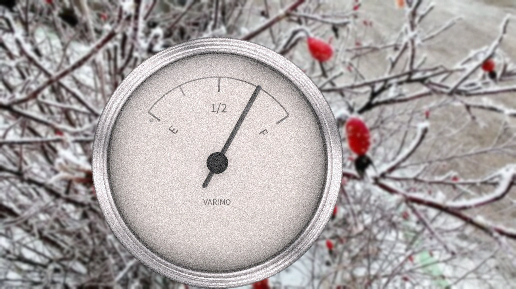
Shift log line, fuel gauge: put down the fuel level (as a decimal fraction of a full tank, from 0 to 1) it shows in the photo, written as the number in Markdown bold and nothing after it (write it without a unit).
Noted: **0.75**
